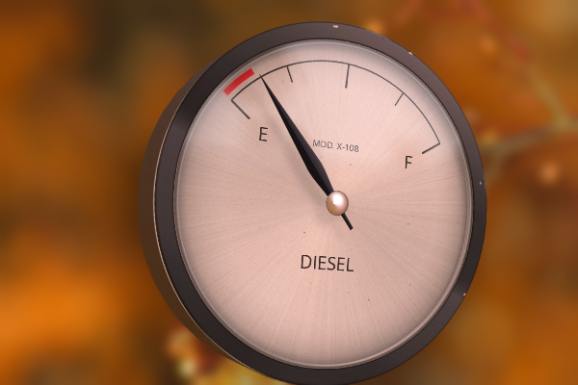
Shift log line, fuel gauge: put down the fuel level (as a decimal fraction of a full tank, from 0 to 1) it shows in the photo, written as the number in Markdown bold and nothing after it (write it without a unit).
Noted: **0.125**
